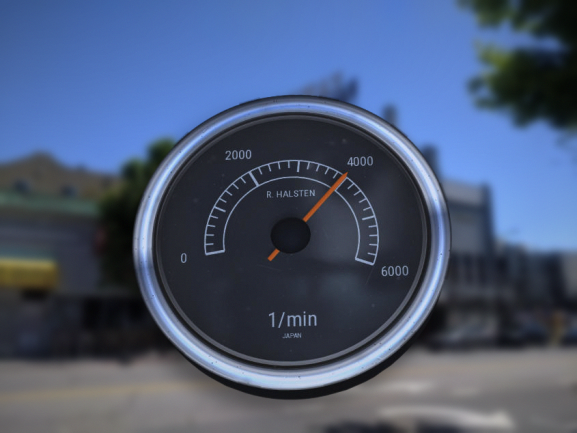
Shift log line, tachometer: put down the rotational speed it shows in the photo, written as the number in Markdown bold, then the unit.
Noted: **4000** rpm
